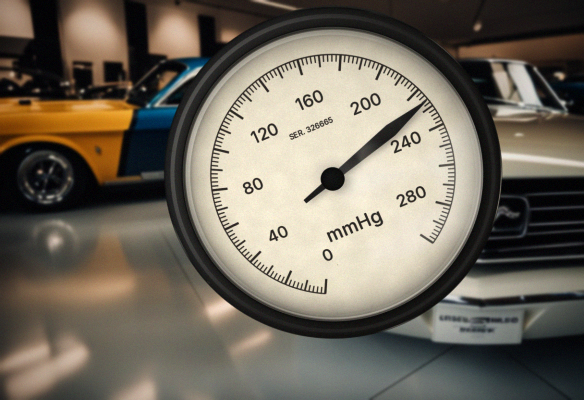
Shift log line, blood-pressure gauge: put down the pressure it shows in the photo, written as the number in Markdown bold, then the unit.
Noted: **226** mmHg
